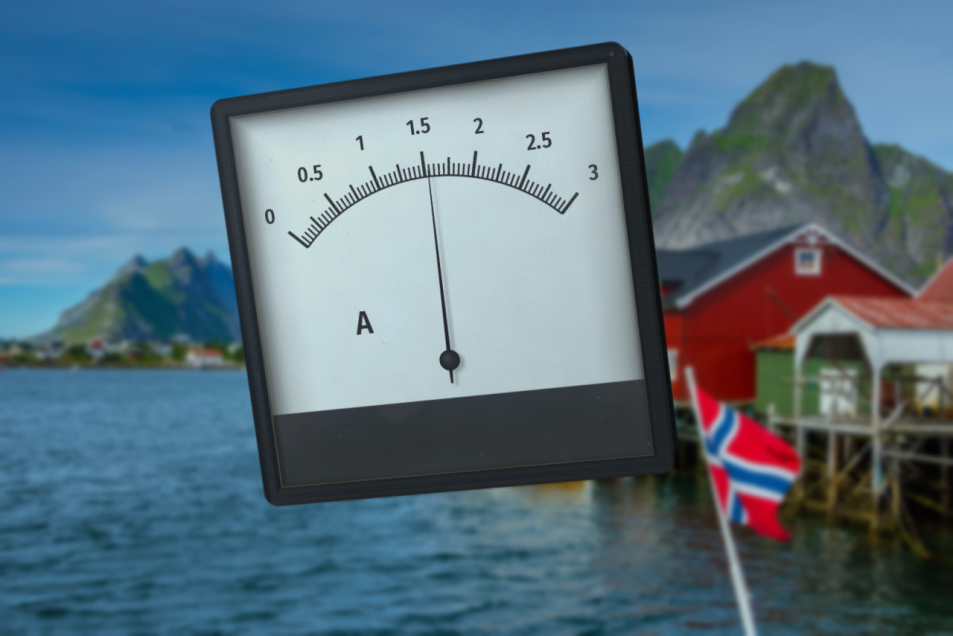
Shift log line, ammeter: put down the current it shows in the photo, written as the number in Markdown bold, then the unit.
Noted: **1.55** A
